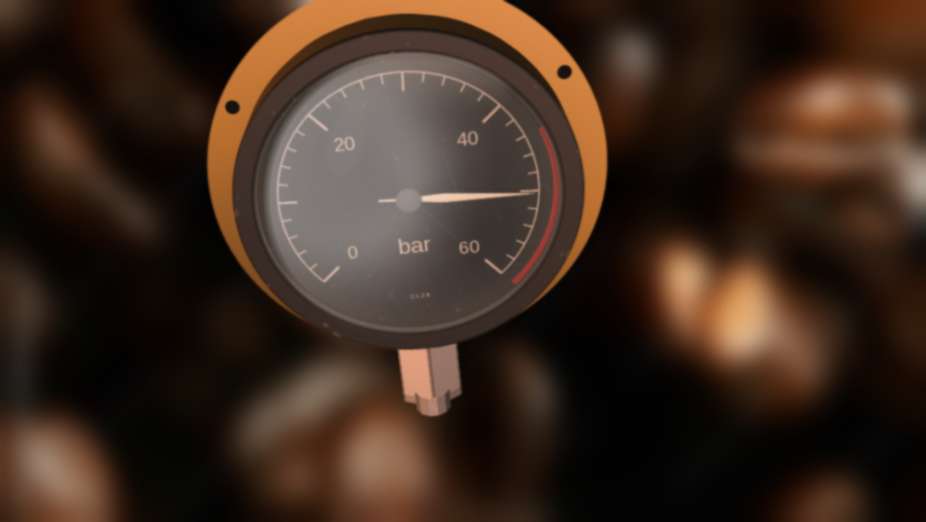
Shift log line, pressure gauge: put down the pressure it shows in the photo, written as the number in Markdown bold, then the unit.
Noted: **50** bar
